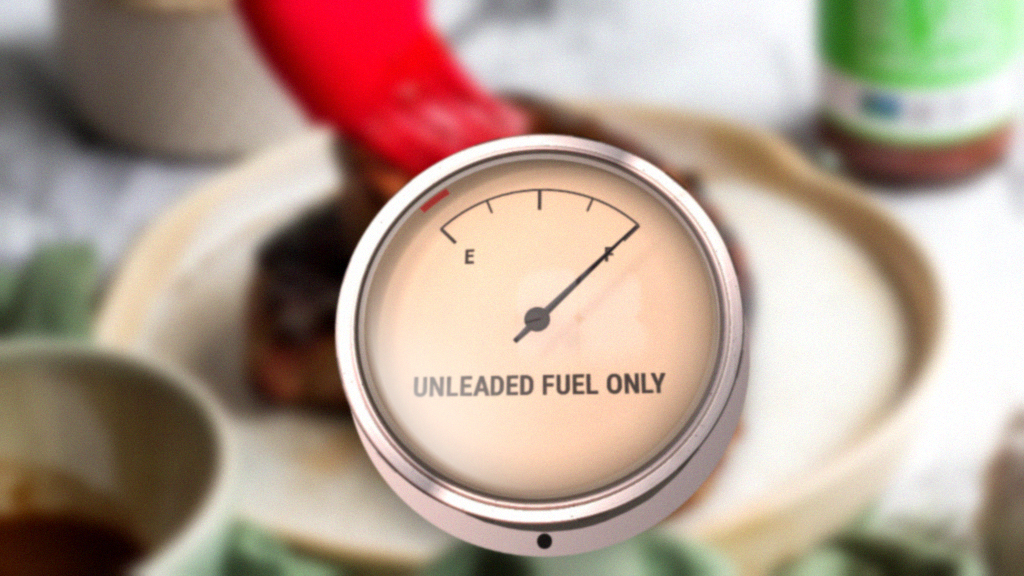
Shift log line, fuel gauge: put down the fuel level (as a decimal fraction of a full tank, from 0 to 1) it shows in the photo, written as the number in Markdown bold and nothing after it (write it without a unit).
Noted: **1**
